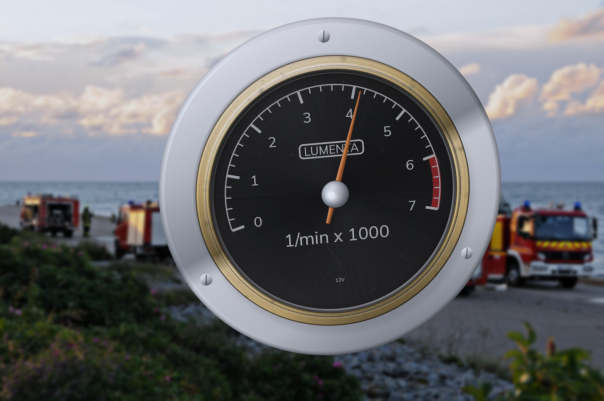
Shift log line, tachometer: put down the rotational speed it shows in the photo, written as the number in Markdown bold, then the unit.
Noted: **4100** rpm
